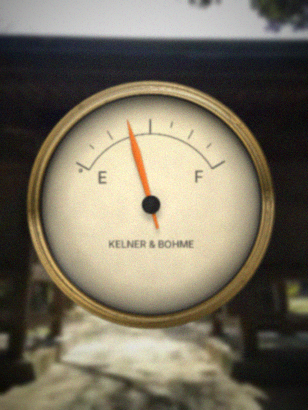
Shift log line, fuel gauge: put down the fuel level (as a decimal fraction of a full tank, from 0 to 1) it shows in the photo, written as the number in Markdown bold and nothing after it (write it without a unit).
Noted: **0.375**
